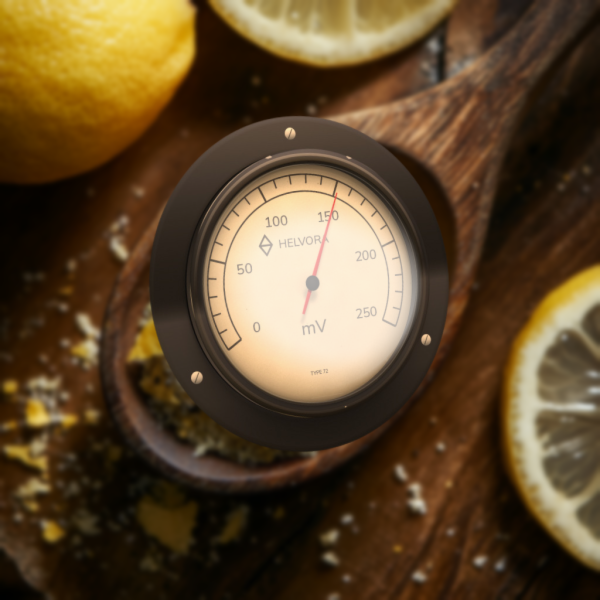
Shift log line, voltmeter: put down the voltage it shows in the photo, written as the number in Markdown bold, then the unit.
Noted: **150** mV
